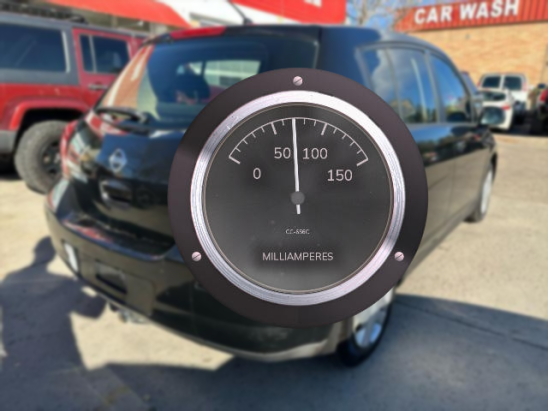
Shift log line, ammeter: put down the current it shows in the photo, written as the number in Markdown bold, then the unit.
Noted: **70** mA
